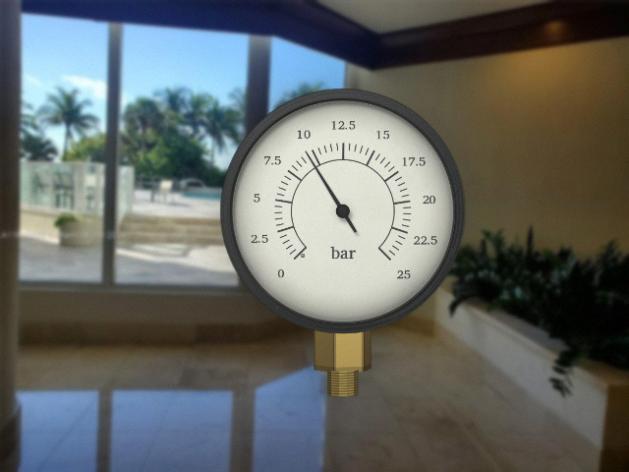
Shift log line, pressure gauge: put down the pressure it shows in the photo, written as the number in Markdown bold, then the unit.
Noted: **9.5** bar
